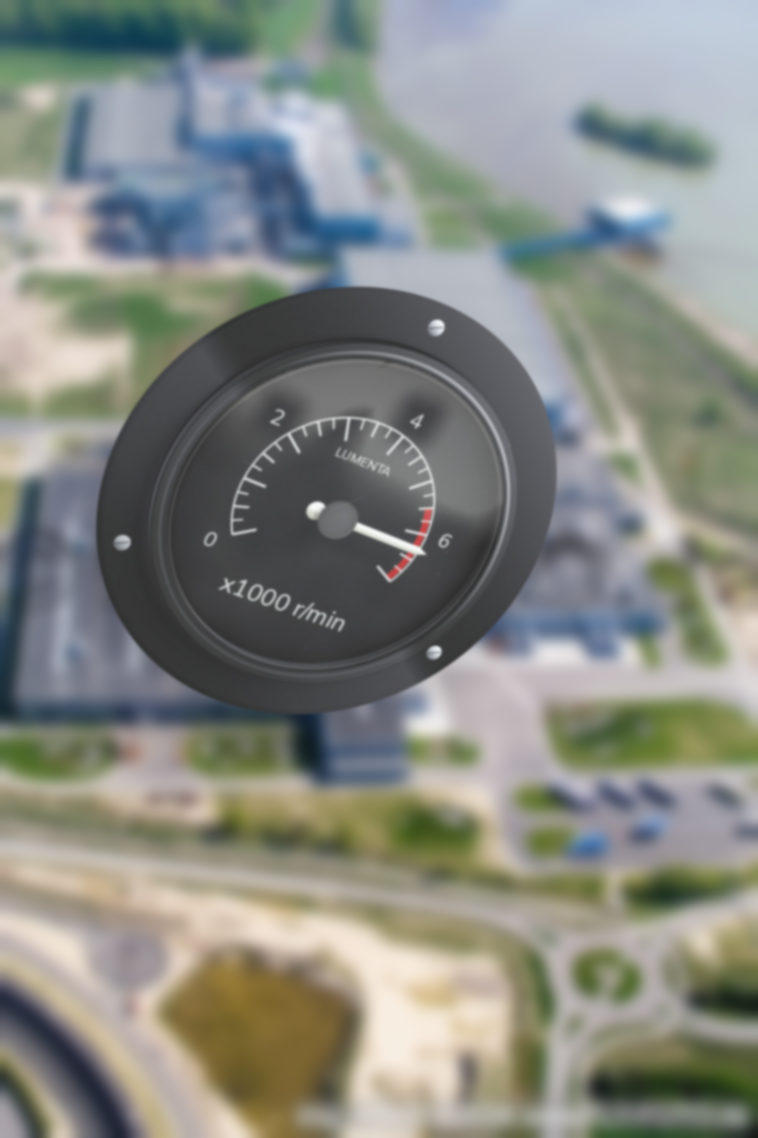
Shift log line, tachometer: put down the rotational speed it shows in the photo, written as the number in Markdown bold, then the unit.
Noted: **6250** rpm
